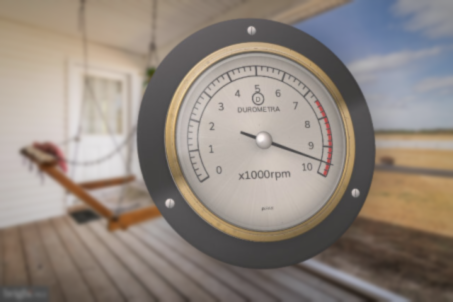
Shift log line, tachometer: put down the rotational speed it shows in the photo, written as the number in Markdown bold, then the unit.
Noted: **9600** rpm
